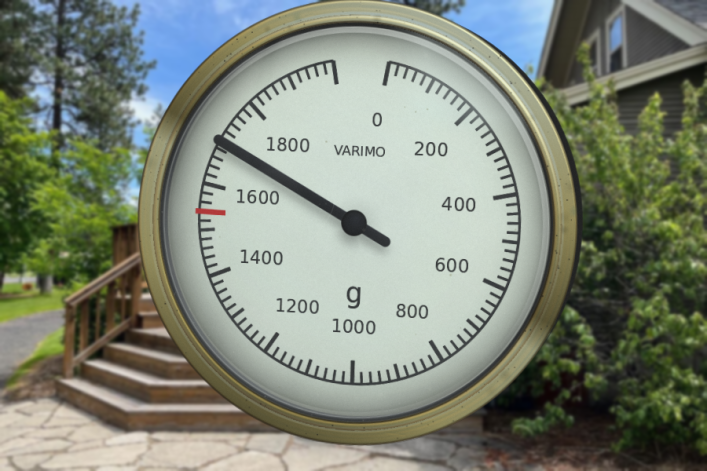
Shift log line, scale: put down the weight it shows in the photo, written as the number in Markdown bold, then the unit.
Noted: **1700** g
